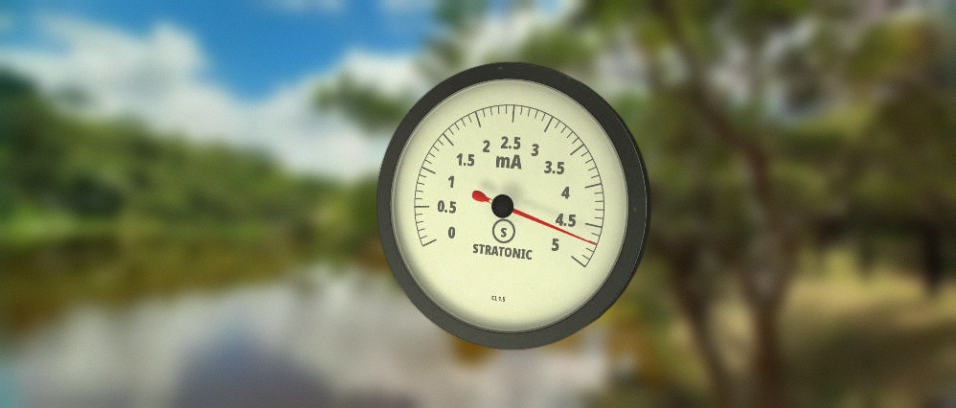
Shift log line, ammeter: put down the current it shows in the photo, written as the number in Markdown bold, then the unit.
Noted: **4.7** mA
